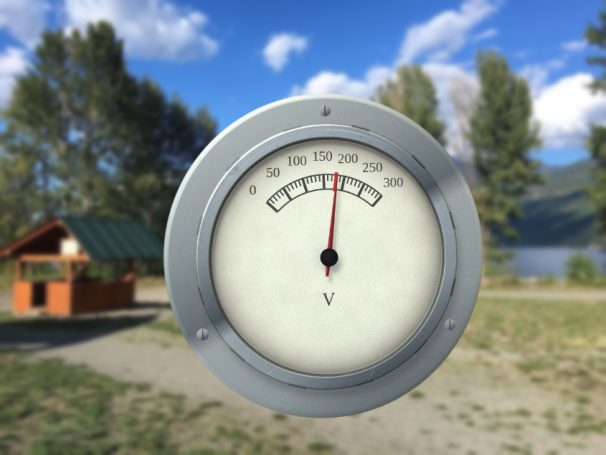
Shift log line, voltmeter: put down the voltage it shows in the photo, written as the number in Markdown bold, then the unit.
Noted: **180** V
